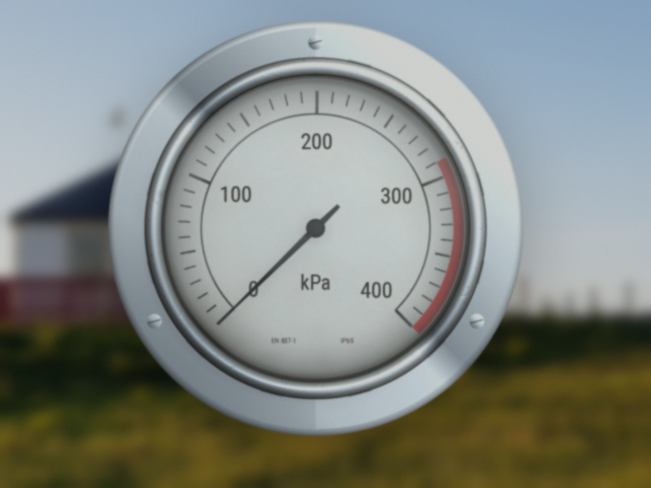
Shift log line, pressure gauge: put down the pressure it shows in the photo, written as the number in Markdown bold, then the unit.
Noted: **0** kPa
